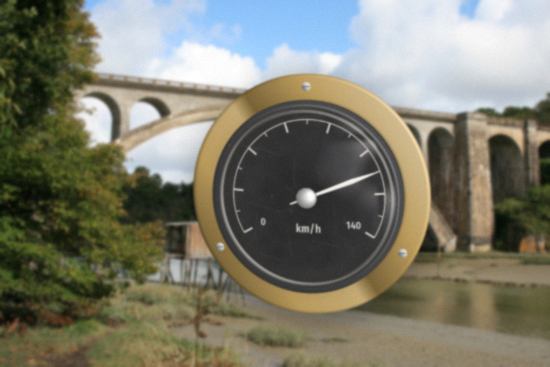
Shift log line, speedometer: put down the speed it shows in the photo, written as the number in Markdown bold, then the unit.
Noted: **110** km/h
